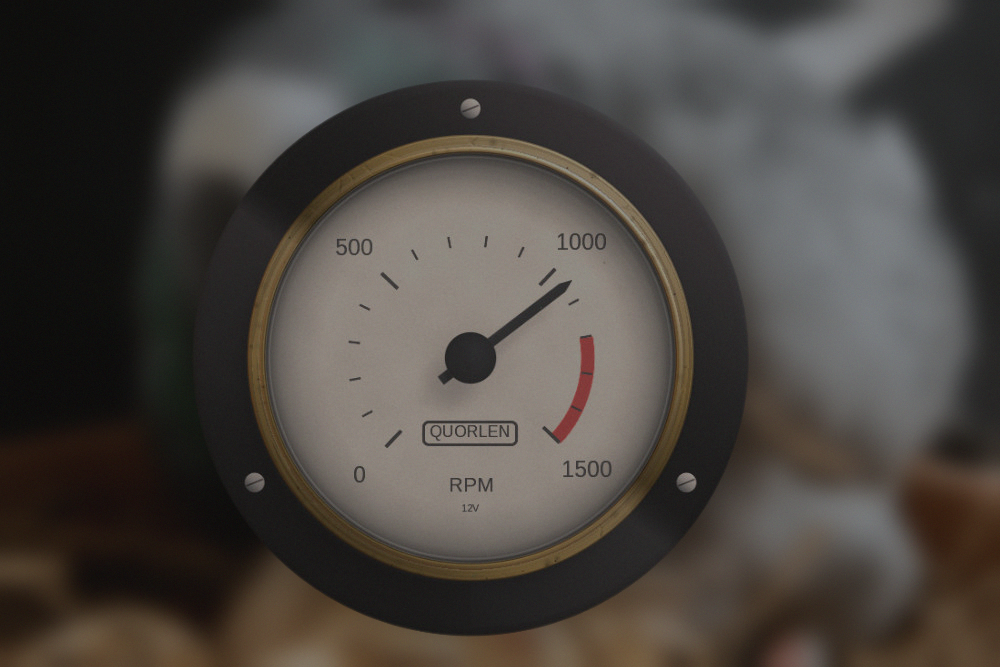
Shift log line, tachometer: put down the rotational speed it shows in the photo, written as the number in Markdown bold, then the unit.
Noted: **1050** rpm
